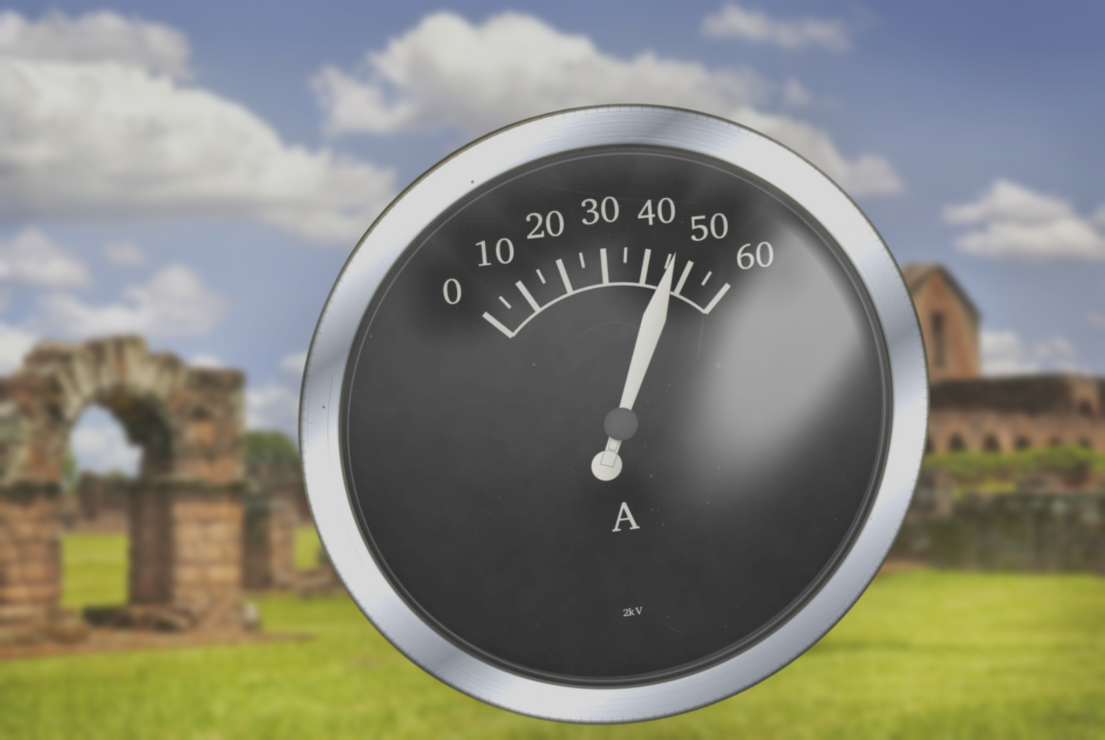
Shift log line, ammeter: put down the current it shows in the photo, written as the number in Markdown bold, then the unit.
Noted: **45** A
